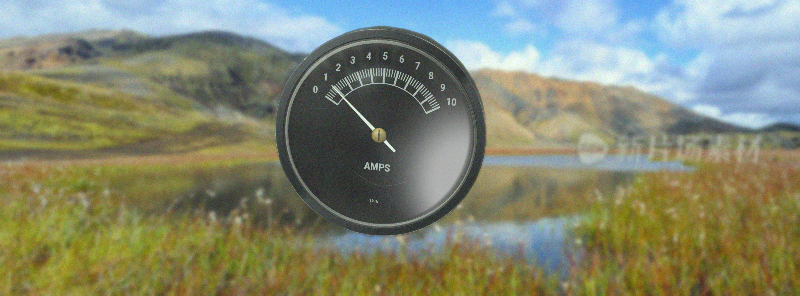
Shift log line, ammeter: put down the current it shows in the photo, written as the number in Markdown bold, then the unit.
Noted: **1** A
